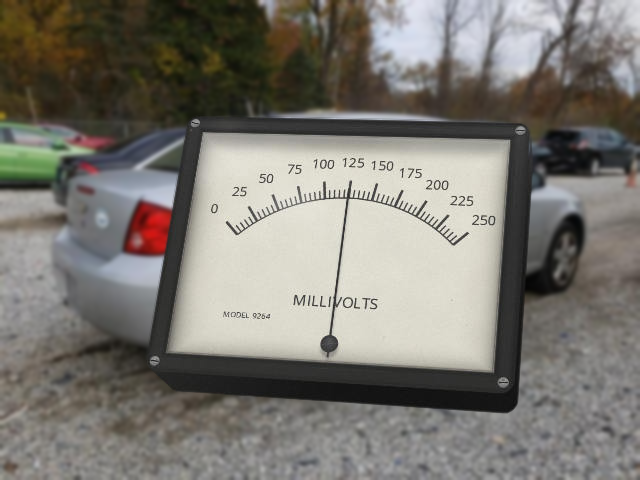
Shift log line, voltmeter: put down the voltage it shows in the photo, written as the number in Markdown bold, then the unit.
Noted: **125** mV
